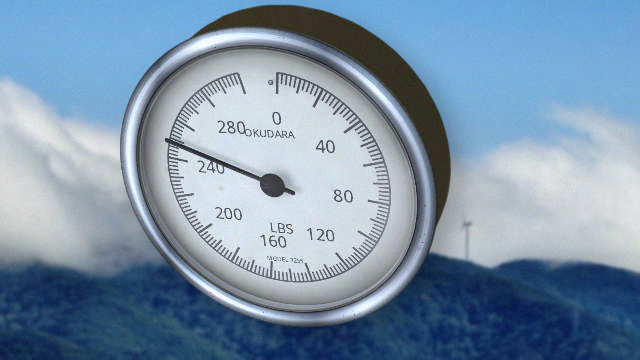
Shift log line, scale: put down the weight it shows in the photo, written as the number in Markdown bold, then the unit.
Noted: **250** lb
